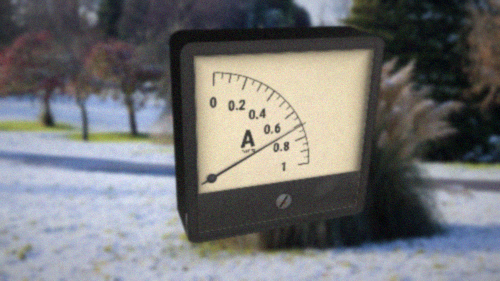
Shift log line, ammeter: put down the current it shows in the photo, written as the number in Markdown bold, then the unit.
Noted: **0.7** A
